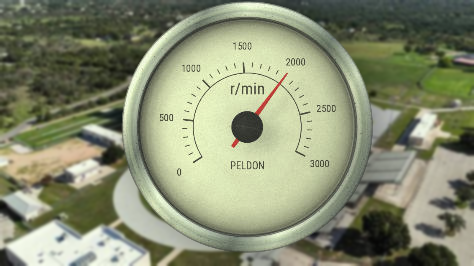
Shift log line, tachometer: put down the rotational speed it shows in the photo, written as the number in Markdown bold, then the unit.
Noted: **2000** rpm
